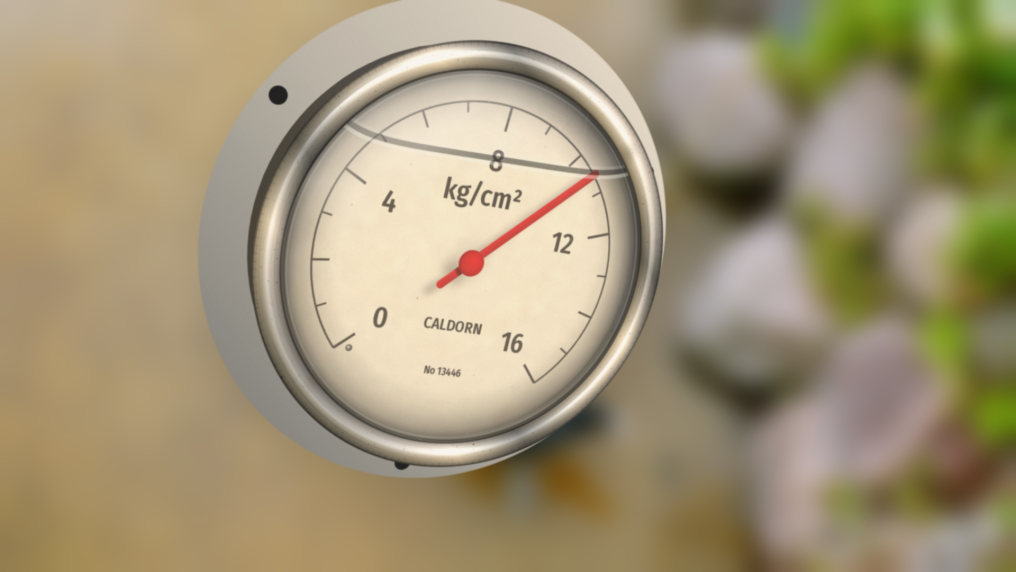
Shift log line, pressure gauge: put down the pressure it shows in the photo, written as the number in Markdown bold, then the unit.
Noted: **10.5** kg/cm²
